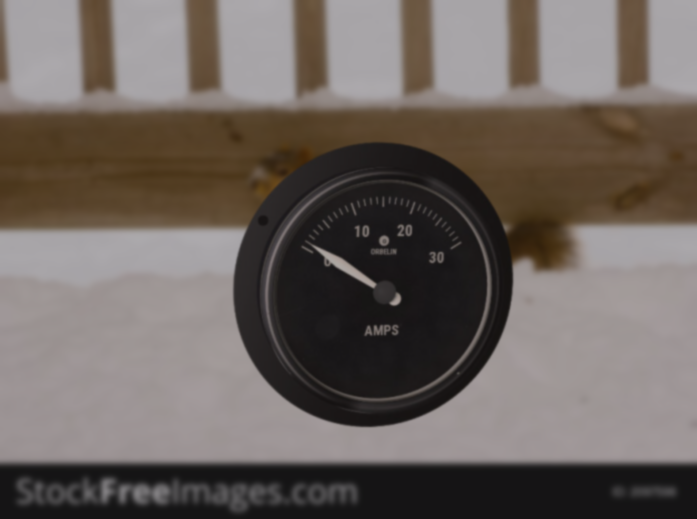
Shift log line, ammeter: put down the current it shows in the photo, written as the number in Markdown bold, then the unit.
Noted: **1** A
